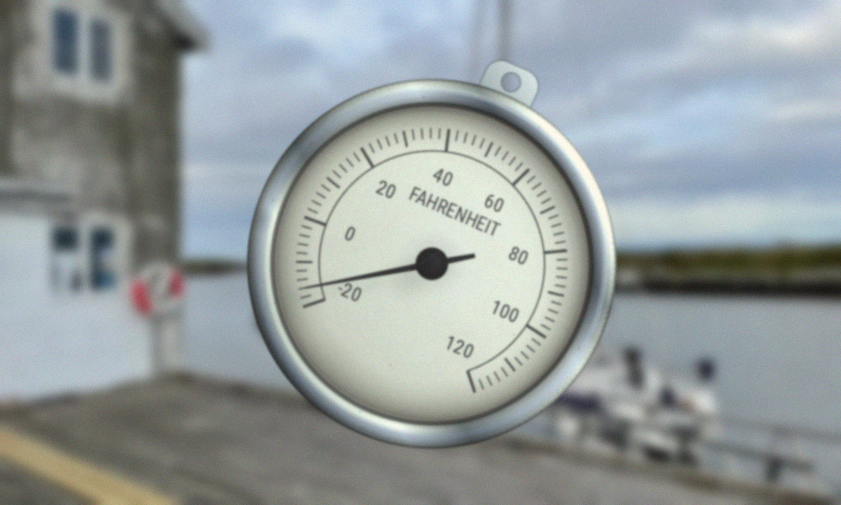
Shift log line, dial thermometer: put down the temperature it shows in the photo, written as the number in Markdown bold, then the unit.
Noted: **-16** °F
